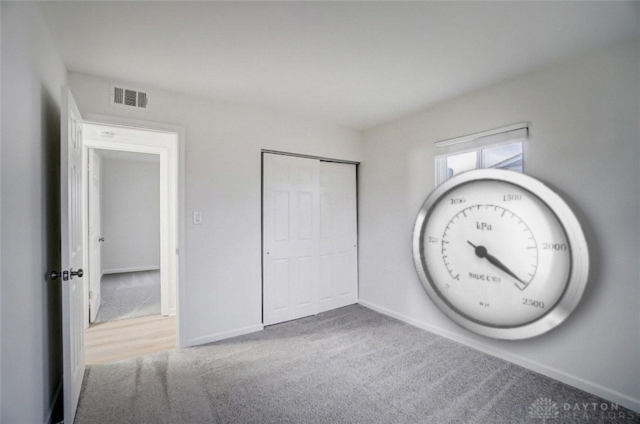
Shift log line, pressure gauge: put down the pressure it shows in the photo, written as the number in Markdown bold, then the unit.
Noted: **2400** kPa
